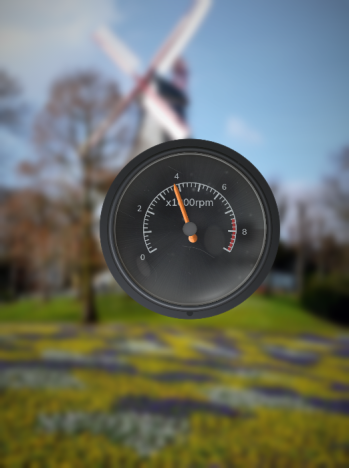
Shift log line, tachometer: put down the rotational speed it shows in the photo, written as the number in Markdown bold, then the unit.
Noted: **3800** rpm
